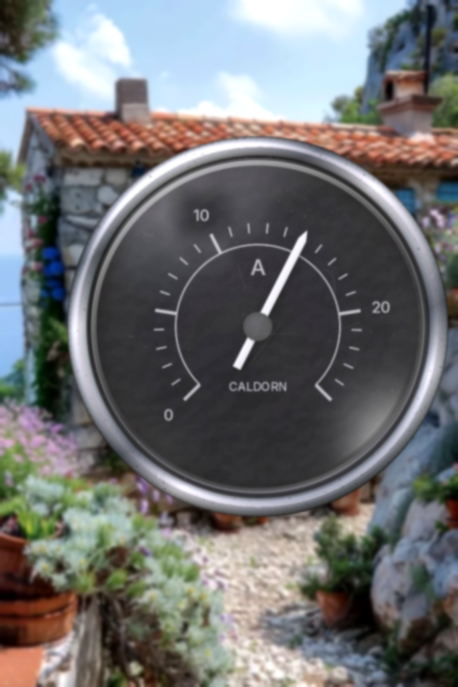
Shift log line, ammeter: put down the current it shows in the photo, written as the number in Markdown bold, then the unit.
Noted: **15** A
